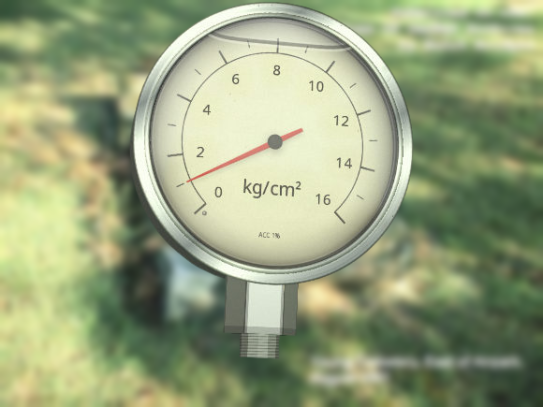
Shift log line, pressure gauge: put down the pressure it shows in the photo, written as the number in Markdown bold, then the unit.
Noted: **1** kg/cm²
